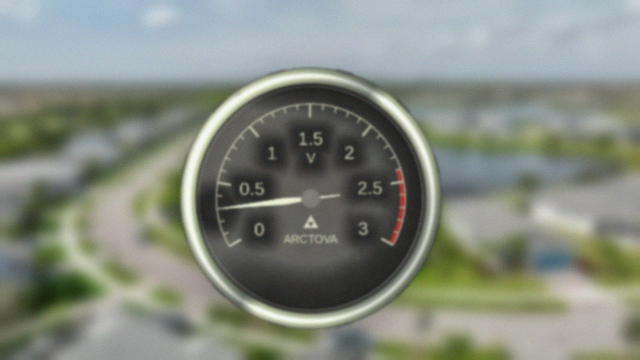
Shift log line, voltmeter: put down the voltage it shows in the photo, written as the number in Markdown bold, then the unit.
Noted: **0.3** V
